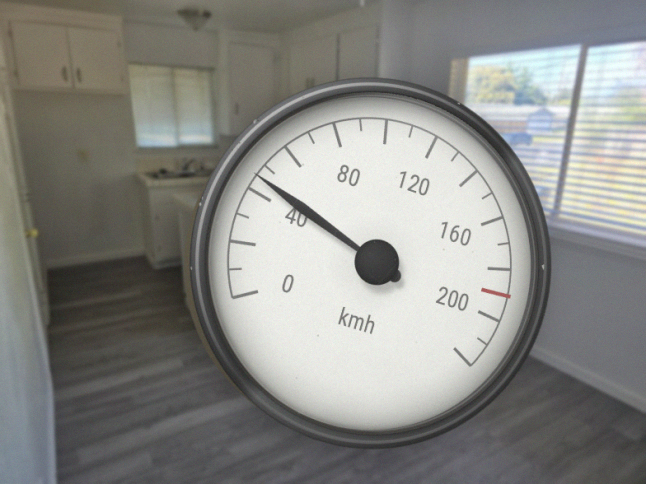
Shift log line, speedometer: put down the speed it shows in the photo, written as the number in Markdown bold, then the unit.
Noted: **45** km/h
